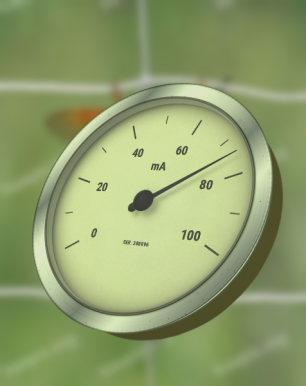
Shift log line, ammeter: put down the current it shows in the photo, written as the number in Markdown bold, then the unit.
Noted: **75** mA
